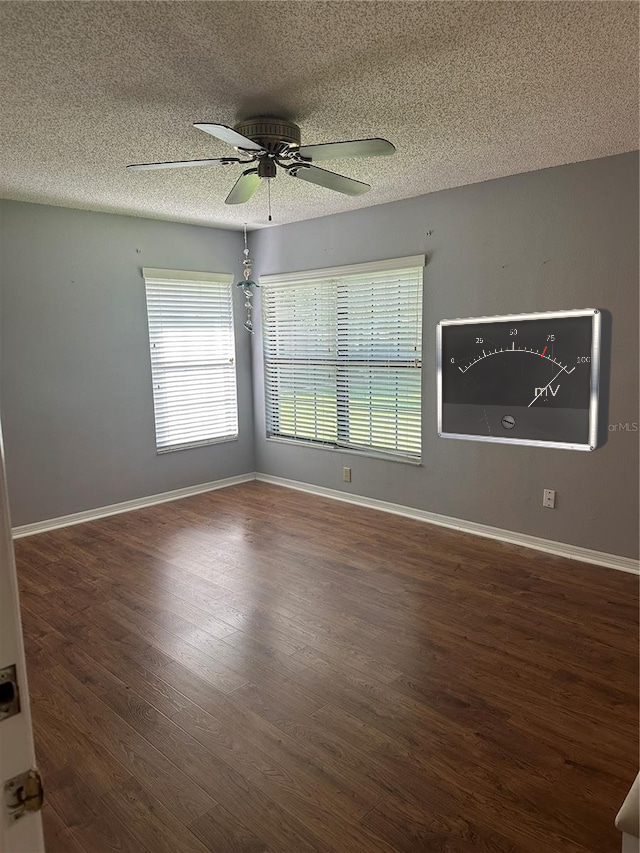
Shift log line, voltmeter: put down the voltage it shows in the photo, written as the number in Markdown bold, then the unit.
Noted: **95** mV
